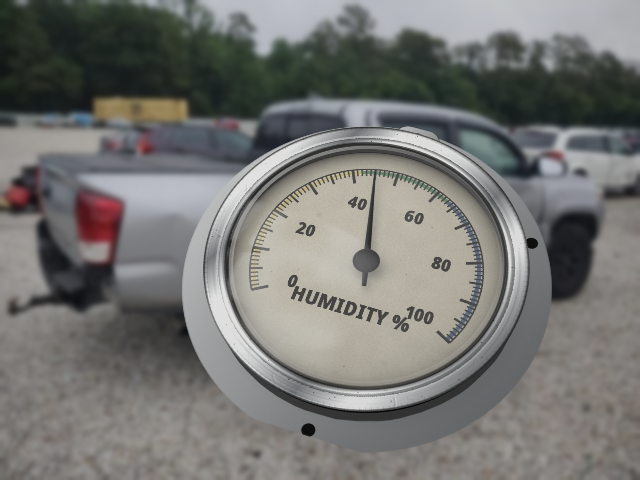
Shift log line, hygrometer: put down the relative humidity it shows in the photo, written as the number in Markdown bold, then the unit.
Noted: **45** %
